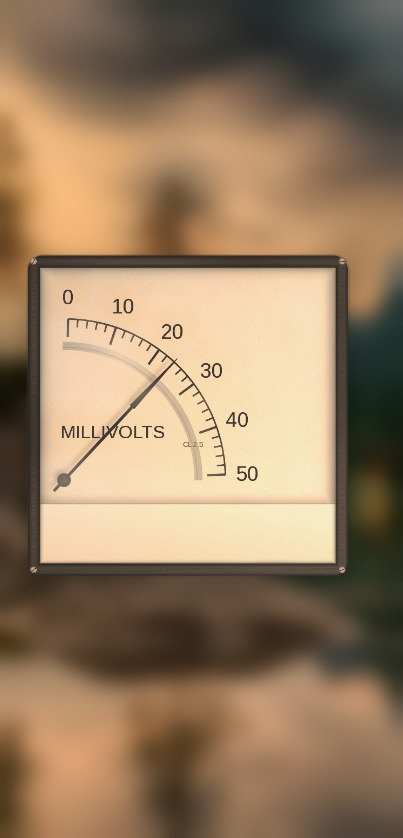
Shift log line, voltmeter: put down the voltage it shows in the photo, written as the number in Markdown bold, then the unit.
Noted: **24** mV
